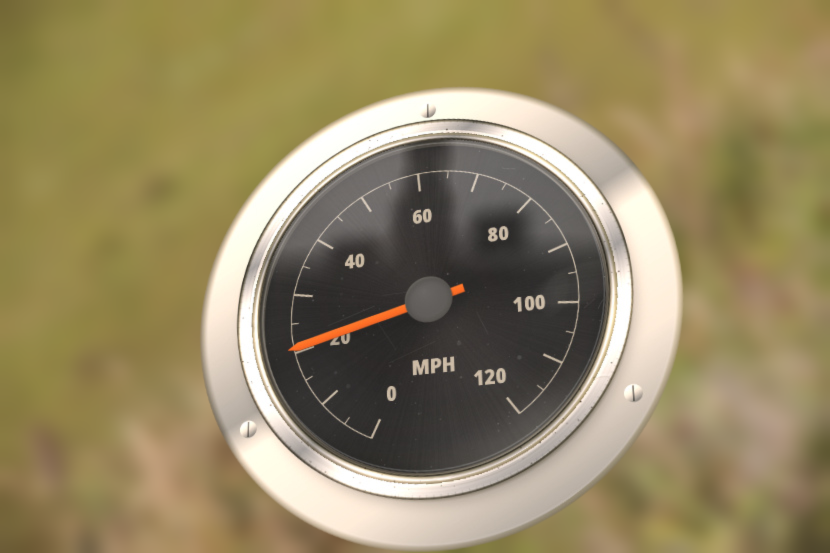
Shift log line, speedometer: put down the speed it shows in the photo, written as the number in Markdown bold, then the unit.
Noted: **20** mph
